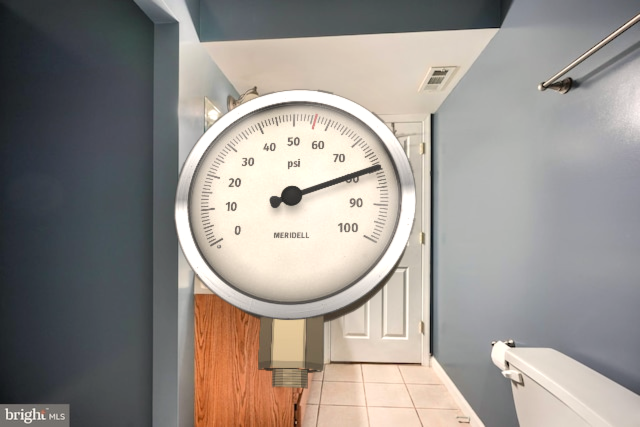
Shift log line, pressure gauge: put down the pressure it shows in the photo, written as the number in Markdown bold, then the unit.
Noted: **80** psi
